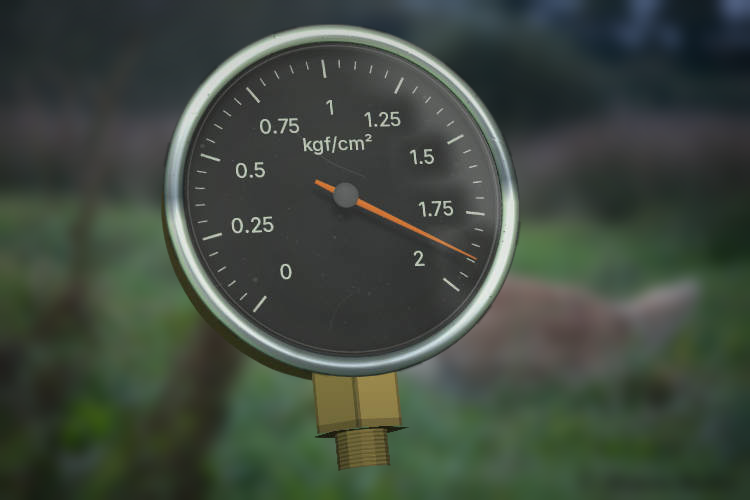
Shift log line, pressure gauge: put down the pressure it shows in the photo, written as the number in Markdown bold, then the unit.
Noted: **1.9** kg/cm²
